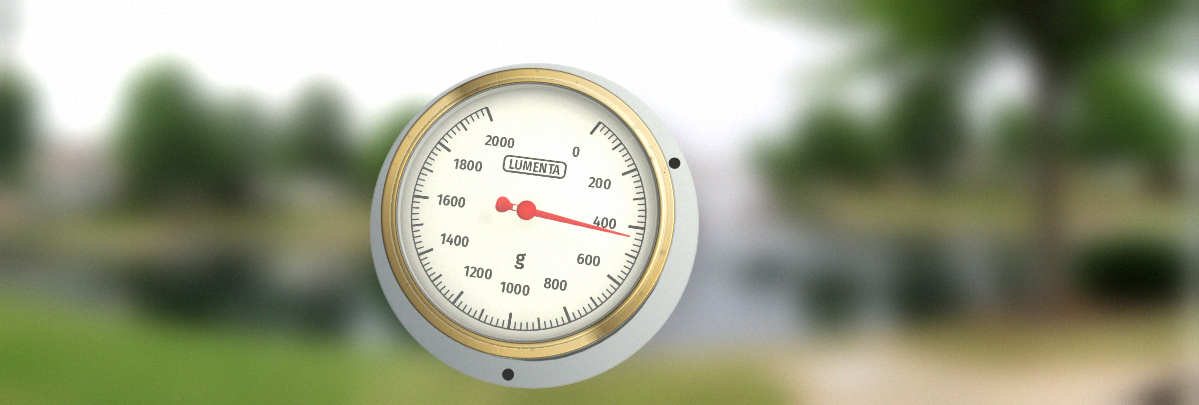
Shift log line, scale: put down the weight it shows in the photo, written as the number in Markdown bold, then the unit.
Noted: **440** g
